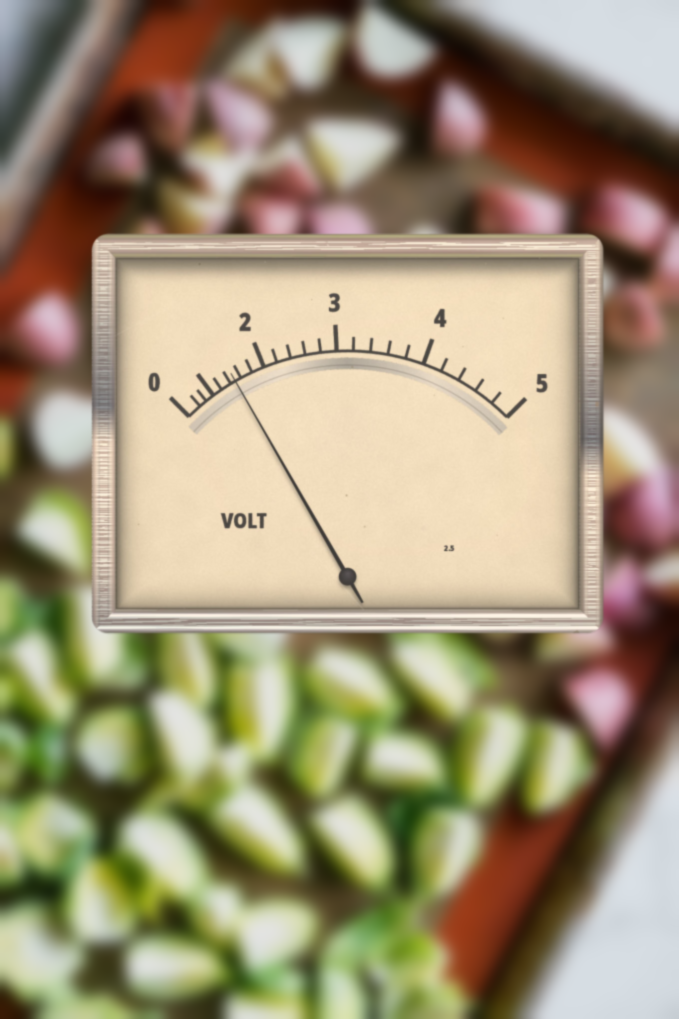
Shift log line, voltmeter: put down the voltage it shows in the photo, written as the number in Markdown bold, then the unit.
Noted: **1.5** V
